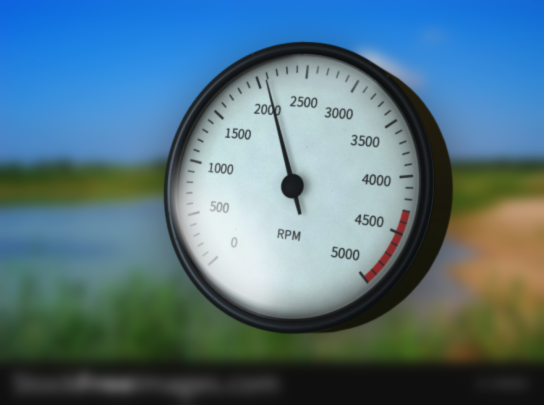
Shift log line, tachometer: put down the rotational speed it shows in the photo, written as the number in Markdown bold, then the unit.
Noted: **2100** rpm
